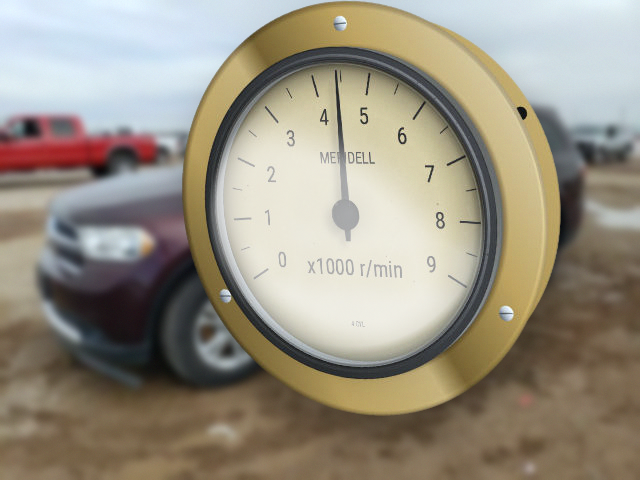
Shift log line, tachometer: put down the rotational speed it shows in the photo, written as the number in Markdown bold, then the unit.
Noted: **4500** rpm
